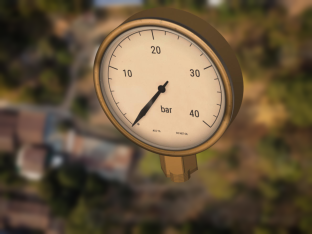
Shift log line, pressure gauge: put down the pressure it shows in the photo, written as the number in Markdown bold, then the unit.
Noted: **0** bar
